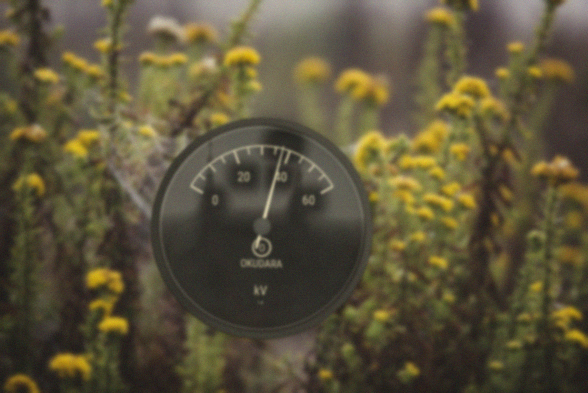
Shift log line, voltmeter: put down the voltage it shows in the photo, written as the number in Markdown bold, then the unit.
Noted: **37.5** kV
